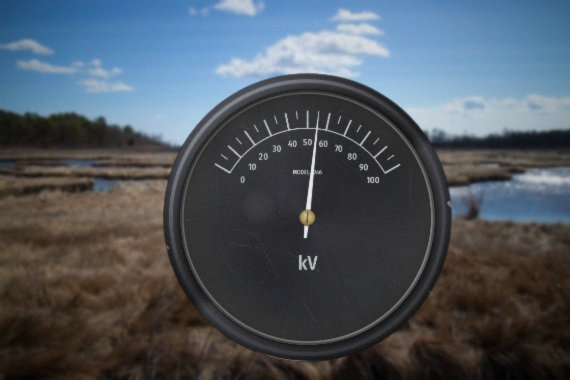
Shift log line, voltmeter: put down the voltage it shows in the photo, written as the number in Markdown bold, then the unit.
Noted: **55** kV
